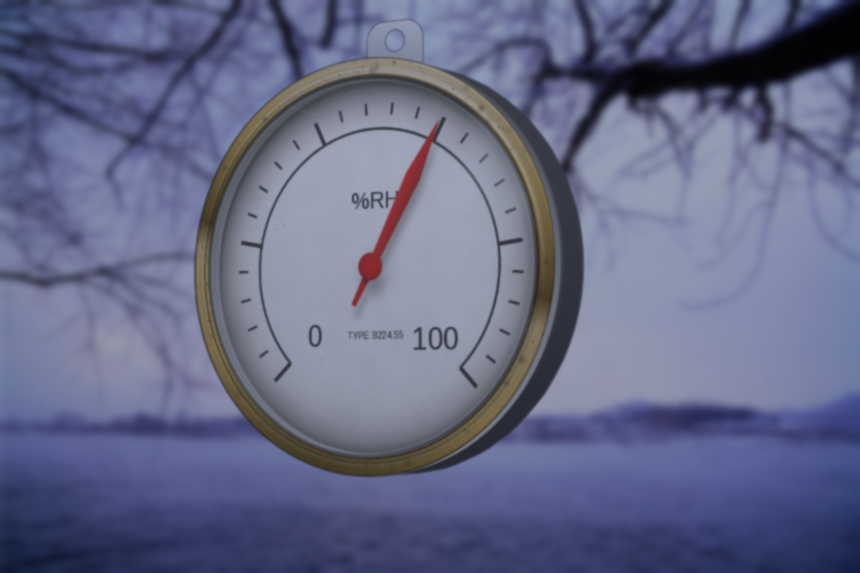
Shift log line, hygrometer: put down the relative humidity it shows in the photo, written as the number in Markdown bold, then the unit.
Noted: **60** %
